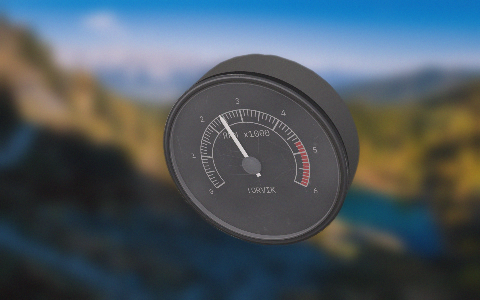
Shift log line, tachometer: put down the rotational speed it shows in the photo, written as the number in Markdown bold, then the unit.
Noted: **2500** rpm
